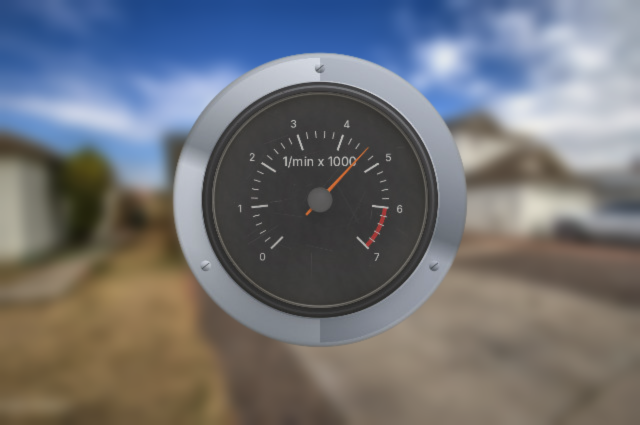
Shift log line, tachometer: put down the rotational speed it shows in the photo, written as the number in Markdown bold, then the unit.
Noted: **4600** rpm
